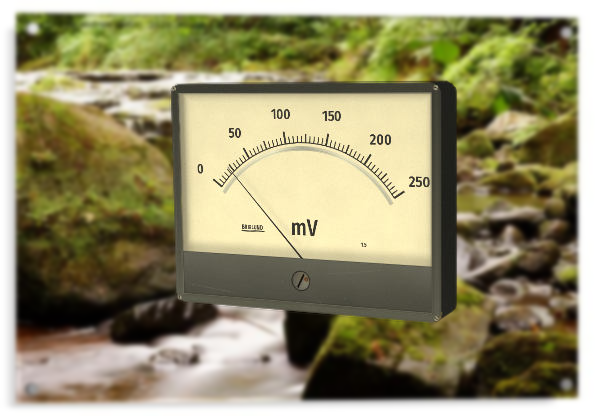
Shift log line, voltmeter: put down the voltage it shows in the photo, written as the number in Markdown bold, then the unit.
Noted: **25** mV
